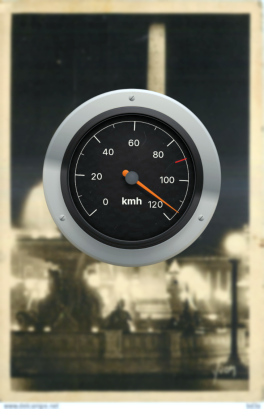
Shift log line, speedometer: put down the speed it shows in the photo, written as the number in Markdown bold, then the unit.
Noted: **115** km/h
